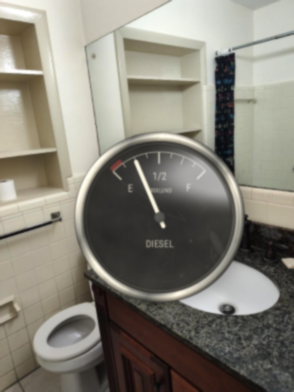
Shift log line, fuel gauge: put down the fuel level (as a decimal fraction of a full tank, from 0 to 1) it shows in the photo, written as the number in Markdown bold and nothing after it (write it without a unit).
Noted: **0.25**
